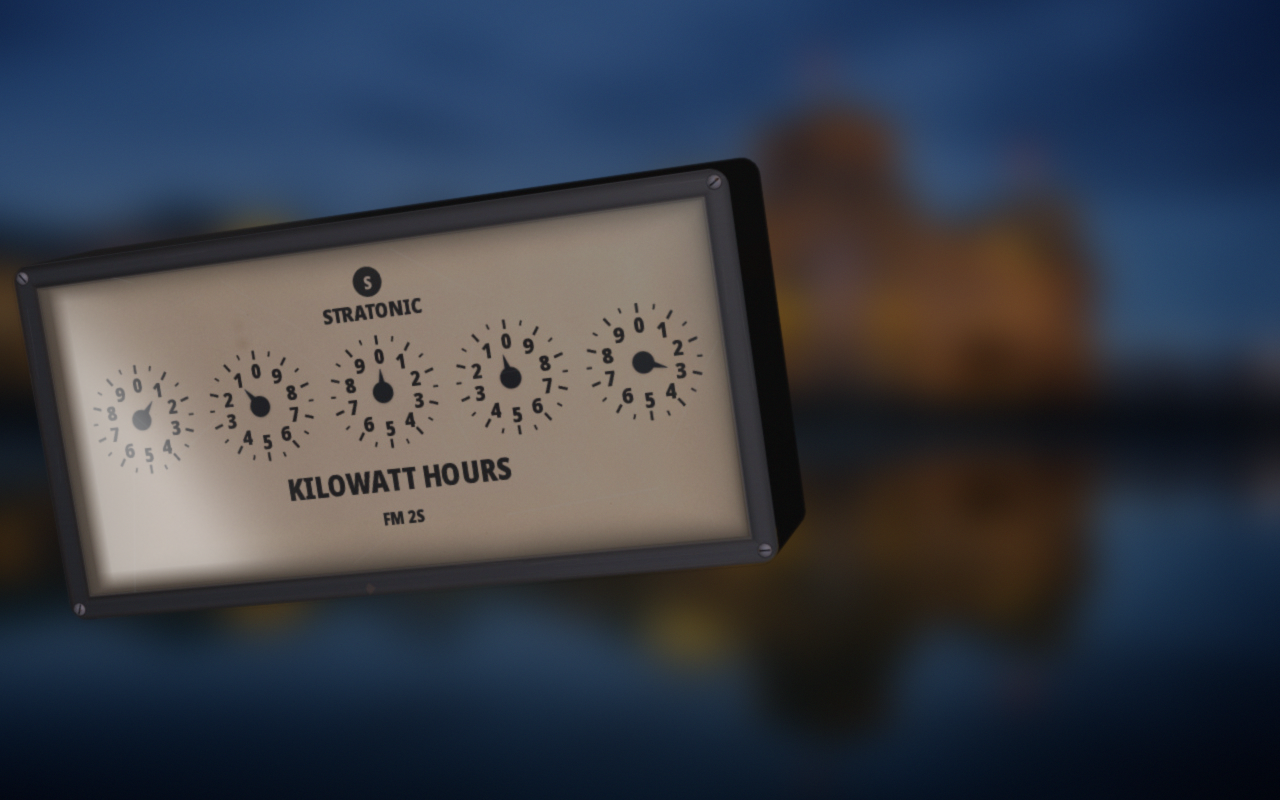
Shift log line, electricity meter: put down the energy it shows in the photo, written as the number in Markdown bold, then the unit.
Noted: **11003** kWh
